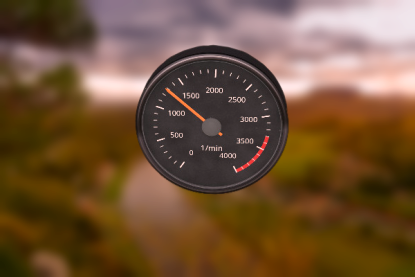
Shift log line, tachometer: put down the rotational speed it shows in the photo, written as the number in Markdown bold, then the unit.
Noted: **1300** rpm
